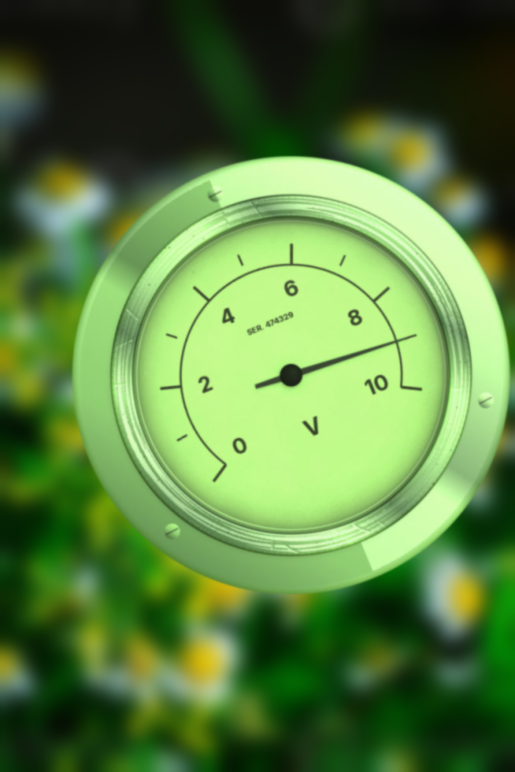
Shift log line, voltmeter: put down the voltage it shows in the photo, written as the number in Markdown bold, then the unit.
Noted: **9** V
